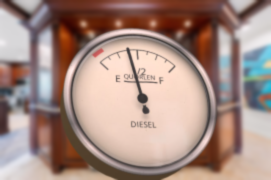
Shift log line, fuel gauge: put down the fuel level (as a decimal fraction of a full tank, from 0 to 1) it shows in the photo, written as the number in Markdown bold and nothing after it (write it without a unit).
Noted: **0.375**
